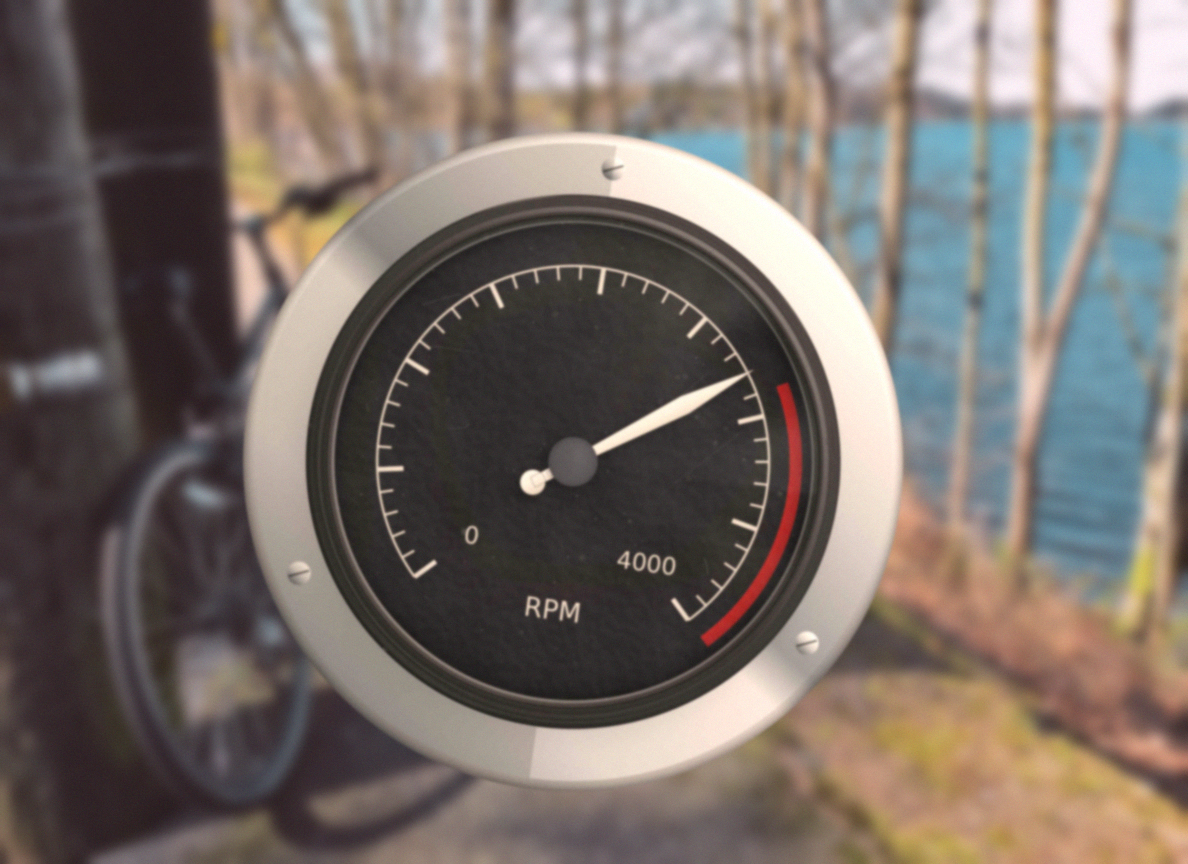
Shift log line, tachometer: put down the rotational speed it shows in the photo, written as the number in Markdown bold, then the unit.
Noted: **2800** rpm
